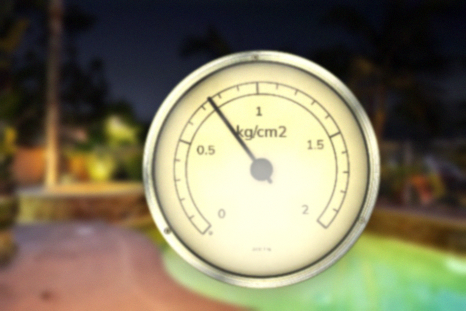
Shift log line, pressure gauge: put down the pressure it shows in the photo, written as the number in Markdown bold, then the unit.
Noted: **0.75** kg/cm²
